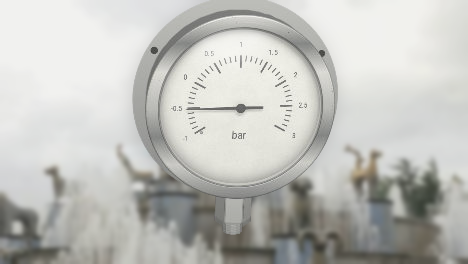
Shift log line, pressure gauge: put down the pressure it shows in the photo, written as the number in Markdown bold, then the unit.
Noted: **-0.5** bar
